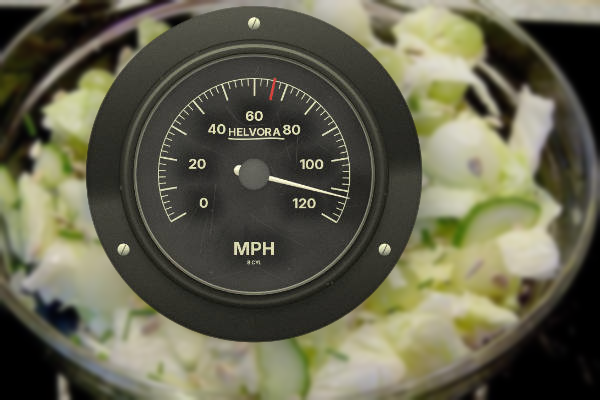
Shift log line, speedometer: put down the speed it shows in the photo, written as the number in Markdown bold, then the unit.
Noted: **112** mph
